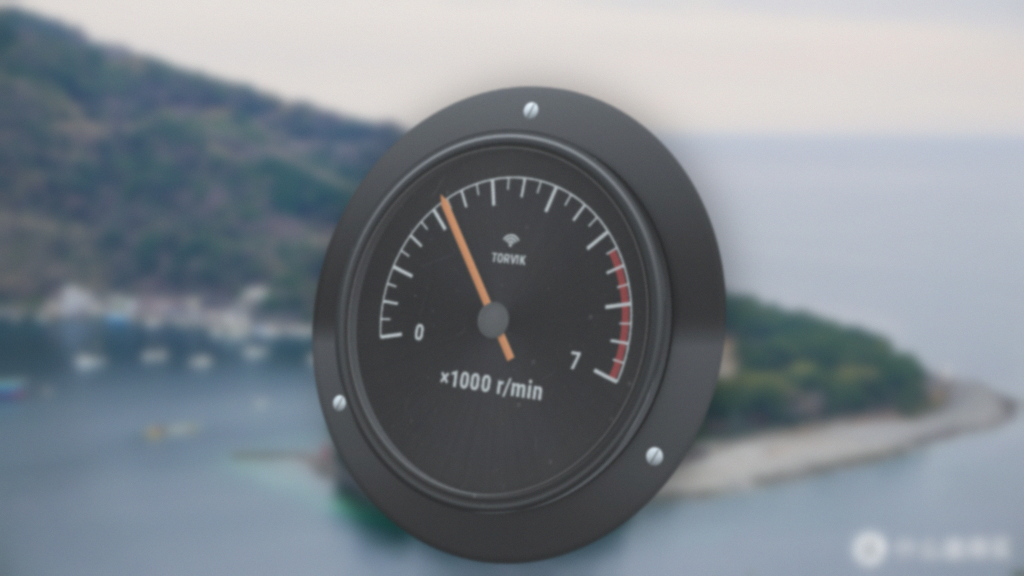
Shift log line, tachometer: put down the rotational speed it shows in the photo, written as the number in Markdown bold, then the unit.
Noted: **2250** rpm
